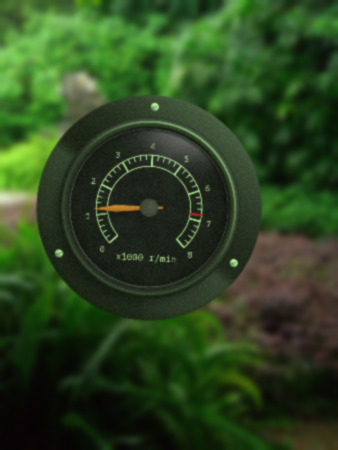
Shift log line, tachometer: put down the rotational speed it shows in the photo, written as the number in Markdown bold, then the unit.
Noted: **1200** rpm
